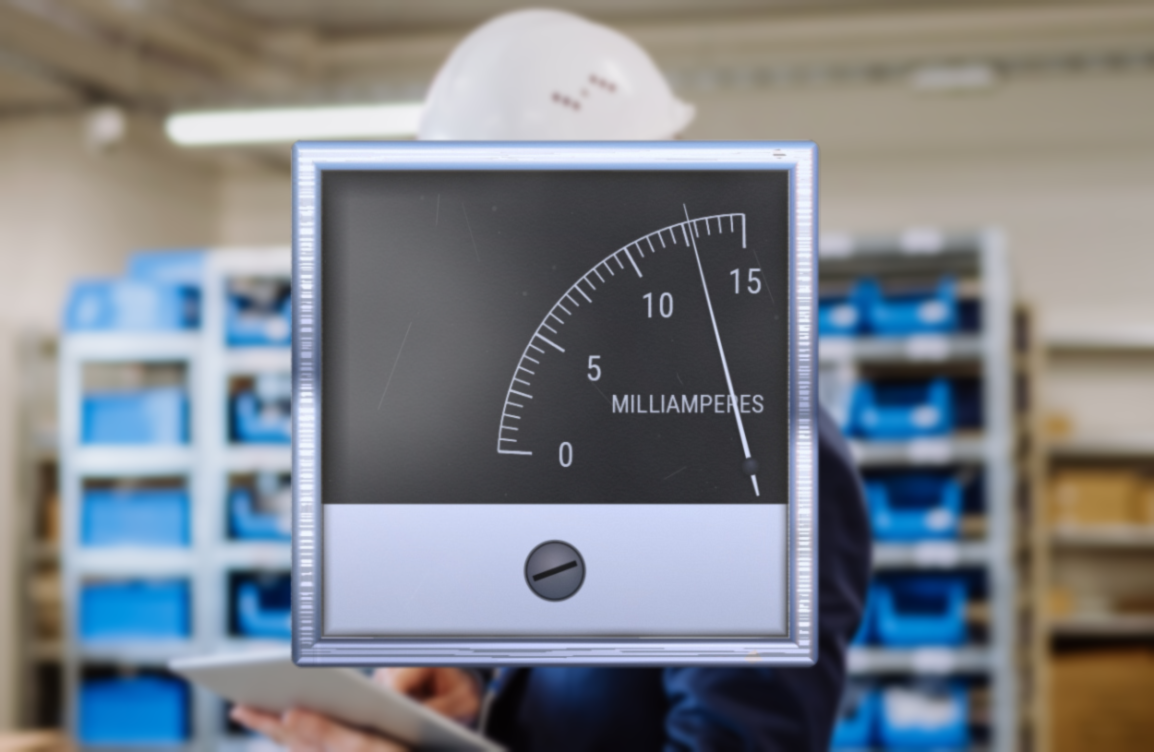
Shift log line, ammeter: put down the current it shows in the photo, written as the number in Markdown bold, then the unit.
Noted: **12.75** mA
